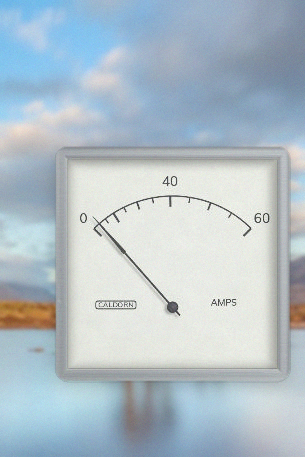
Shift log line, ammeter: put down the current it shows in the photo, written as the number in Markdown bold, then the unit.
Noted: **10** A
